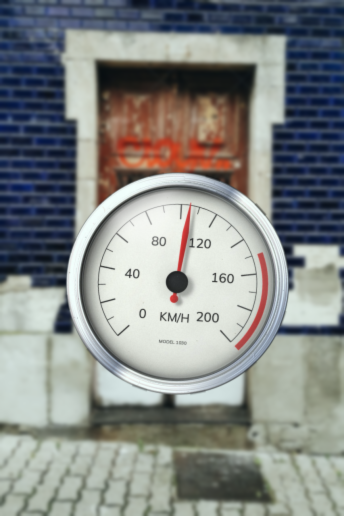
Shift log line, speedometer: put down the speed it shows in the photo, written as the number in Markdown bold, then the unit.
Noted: **105** km/h
